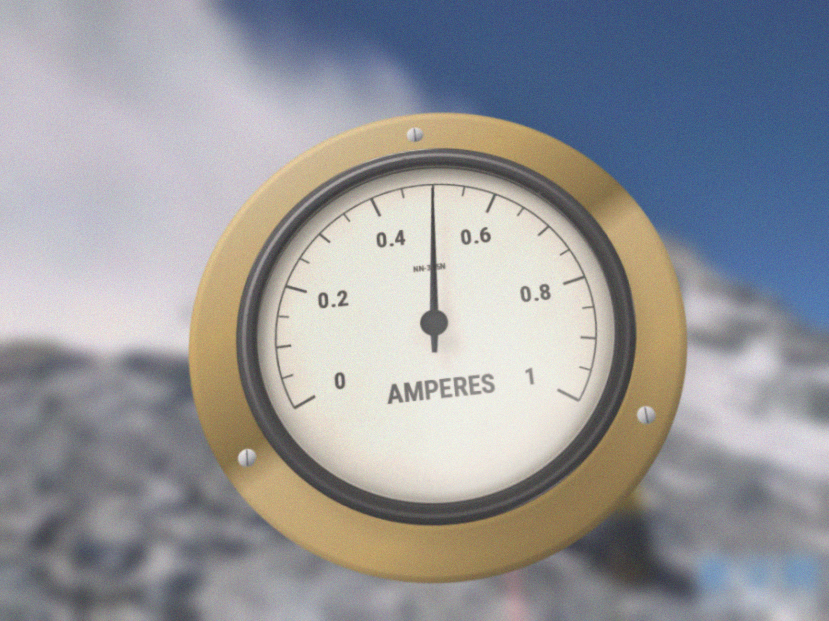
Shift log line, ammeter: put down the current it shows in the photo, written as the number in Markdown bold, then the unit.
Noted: **0.5** A
